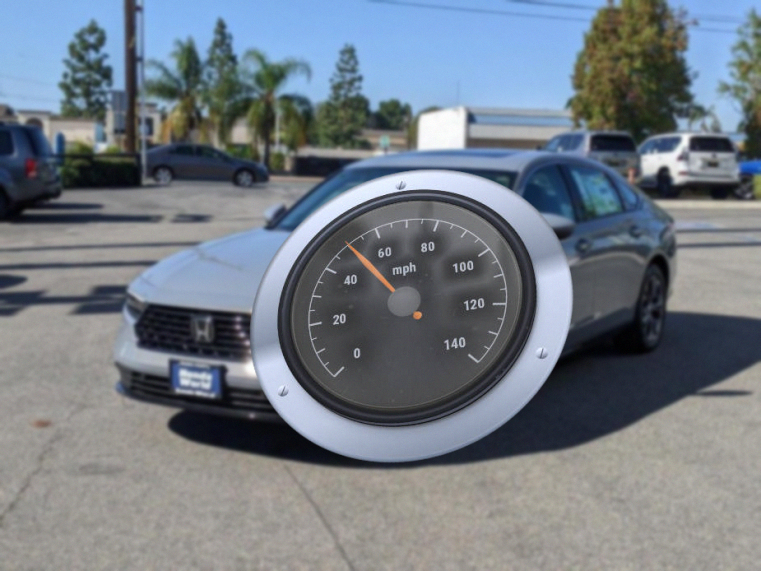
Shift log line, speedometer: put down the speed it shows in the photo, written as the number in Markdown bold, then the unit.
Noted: **50** mph
